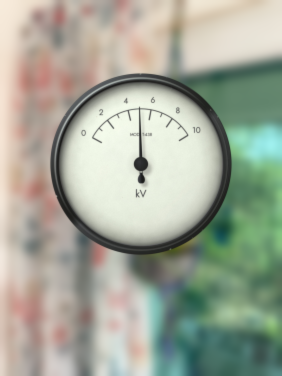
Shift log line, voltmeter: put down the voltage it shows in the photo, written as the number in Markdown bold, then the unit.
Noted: **5** kV
